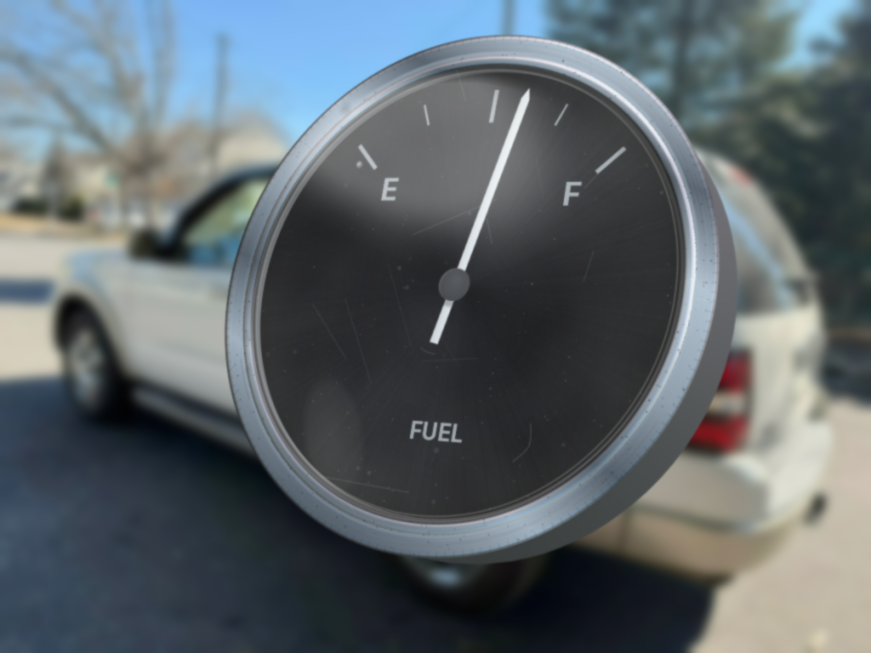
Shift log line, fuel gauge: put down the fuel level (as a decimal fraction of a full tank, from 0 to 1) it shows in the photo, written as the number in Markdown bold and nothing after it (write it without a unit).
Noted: **0.625**
